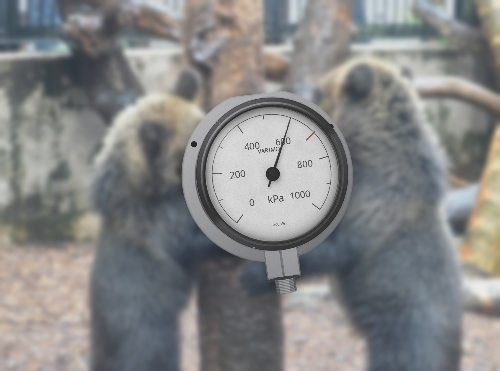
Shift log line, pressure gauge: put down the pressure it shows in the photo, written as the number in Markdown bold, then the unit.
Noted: **600** kPa
